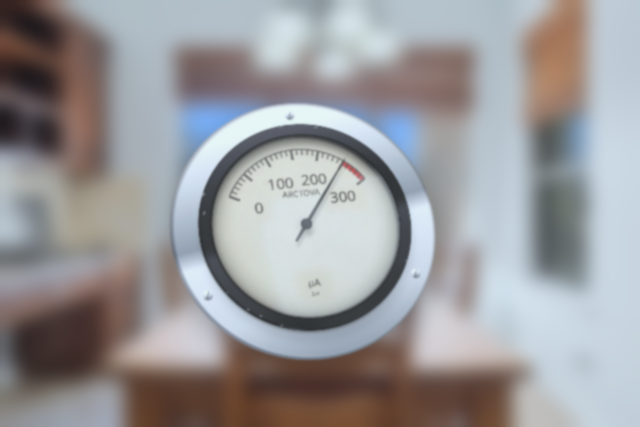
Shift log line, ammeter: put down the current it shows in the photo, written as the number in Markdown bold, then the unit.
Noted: **250** µA
